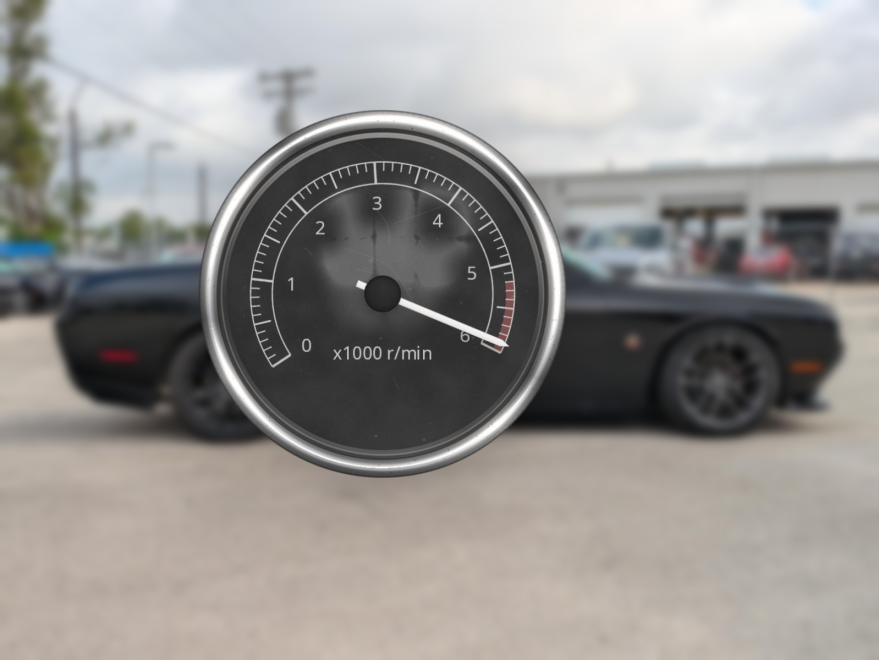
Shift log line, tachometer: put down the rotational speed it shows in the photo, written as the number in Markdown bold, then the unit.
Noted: **5900** rpm
